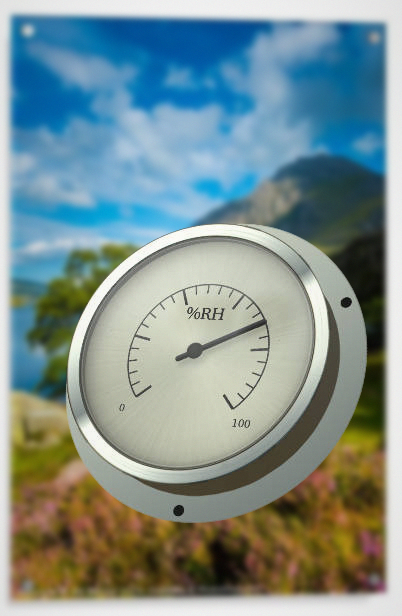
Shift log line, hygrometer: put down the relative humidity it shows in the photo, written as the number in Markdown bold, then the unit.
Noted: **72** %
